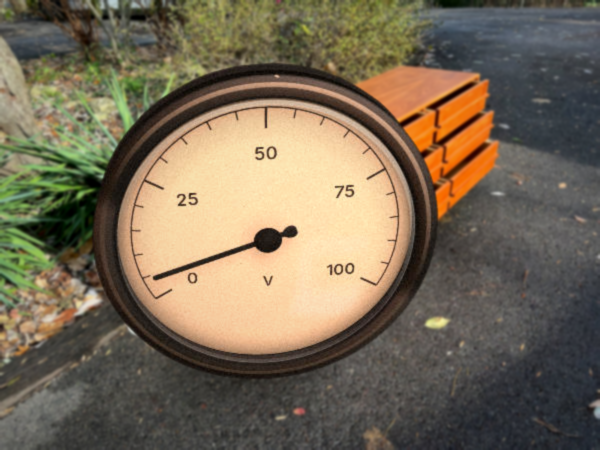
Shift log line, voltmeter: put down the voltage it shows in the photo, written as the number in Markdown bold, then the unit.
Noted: **5** V
